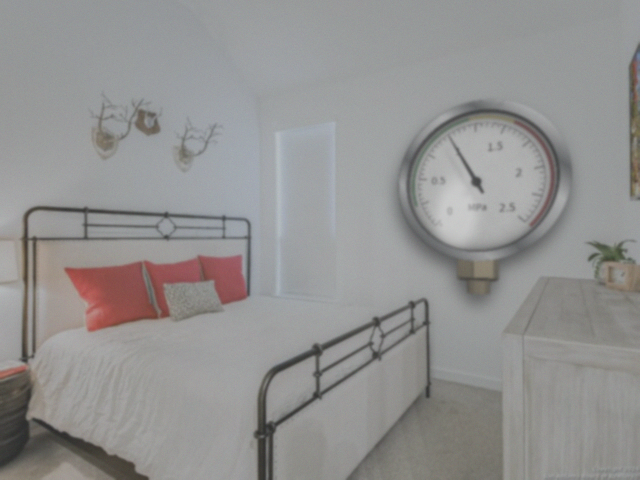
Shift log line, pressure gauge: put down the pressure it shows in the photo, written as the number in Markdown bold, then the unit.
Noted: **1** MPa
